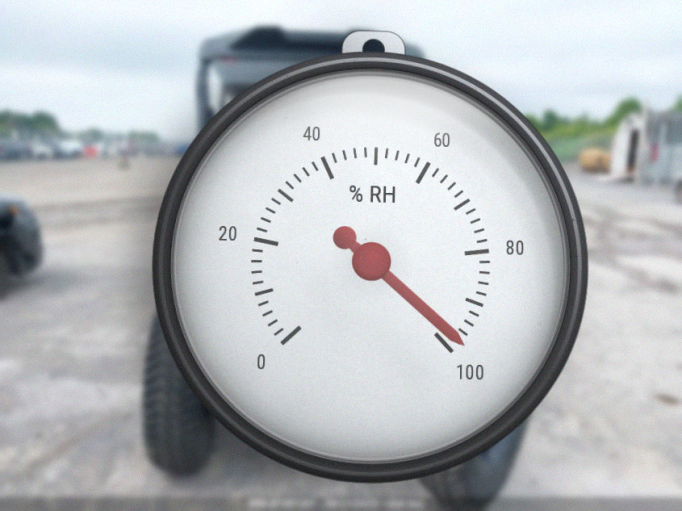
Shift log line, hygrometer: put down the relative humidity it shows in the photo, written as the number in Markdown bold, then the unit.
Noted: **98** %
